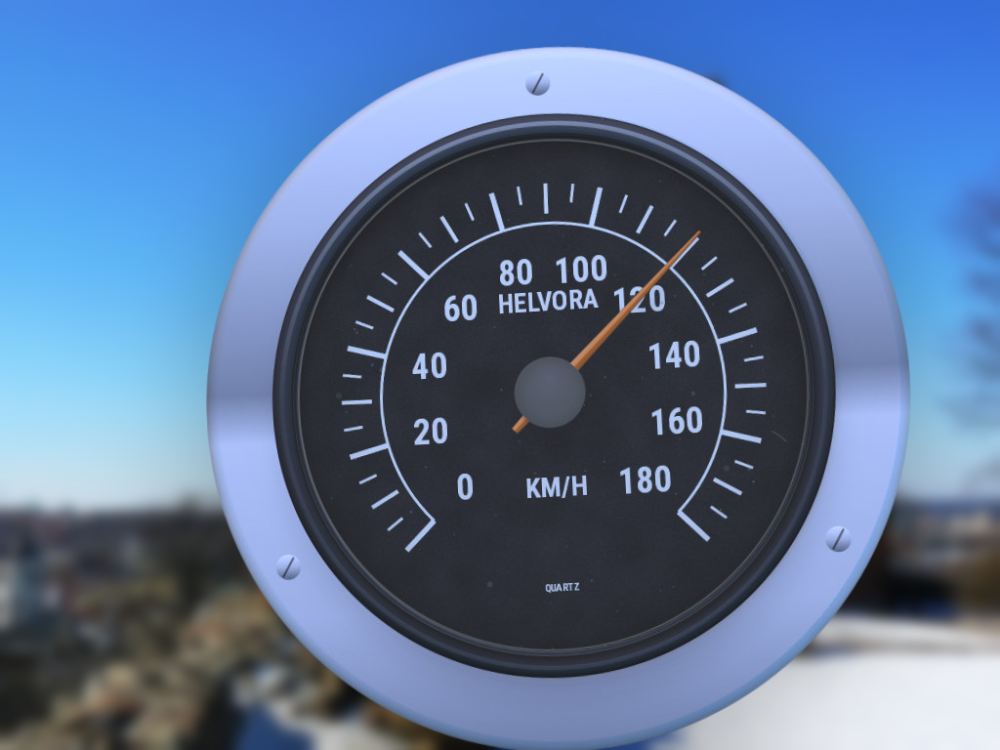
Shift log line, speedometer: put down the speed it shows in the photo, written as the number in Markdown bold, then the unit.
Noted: **120** km/h
